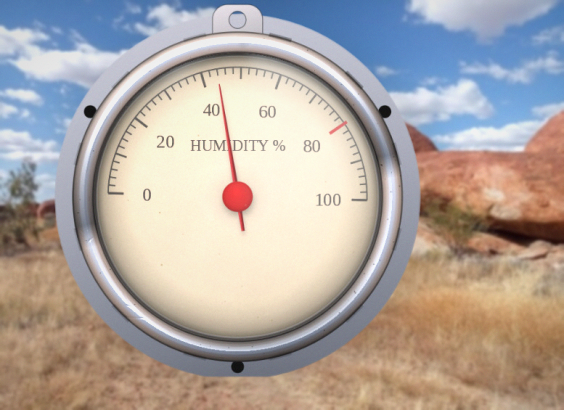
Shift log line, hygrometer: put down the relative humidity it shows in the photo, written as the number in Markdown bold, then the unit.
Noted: **44** %
